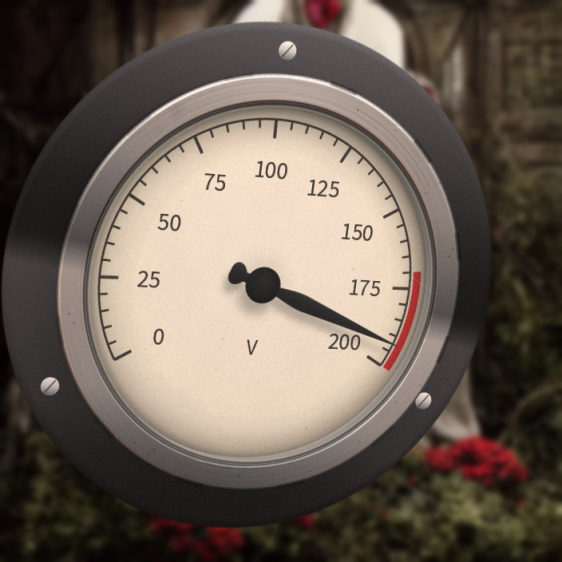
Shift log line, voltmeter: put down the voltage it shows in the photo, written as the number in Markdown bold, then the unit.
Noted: **192.5** V
